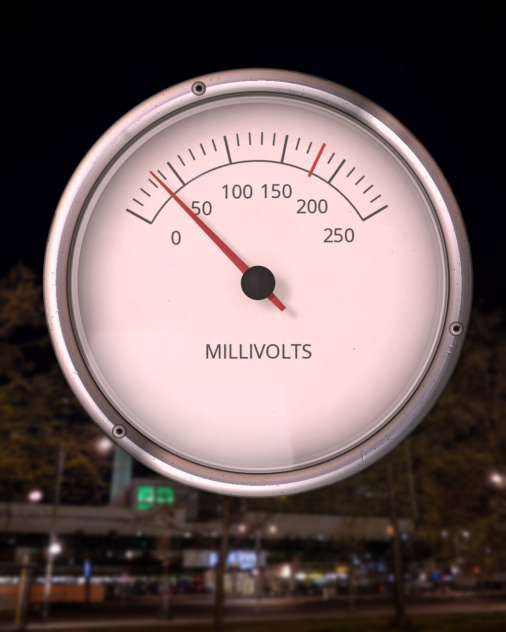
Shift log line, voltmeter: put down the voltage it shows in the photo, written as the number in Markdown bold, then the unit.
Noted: **35** mV
